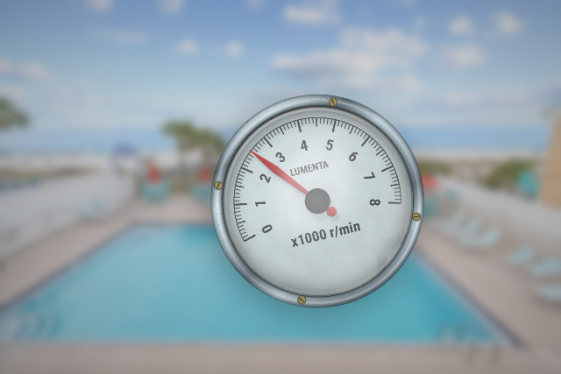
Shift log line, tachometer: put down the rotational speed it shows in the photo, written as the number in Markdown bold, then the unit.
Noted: **2500** rpm
